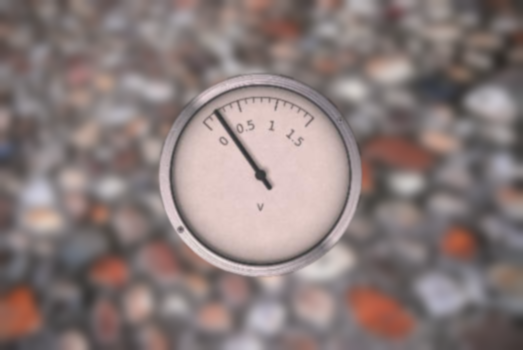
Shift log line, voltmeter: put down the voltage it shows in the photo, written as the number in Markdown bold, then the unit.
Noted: **0.2** V
